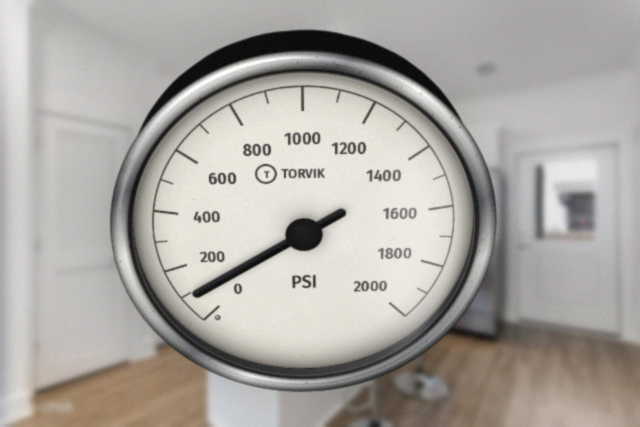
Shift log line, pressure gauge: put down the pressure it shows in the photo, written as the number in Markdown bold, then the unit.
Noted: **100** psi
